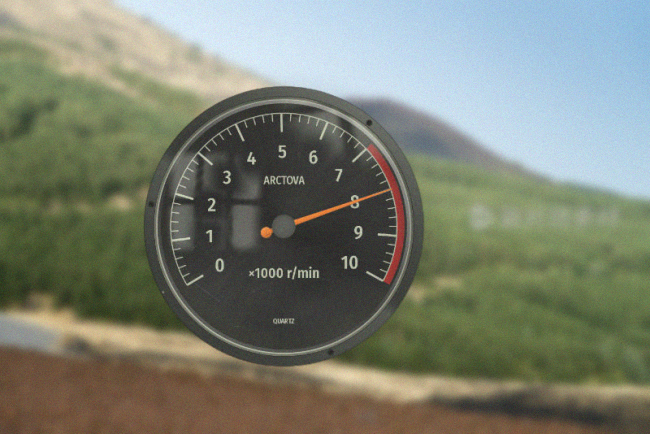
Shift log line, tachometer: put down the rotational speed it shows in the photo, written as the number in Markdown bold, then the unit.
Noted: **8000** rpm
